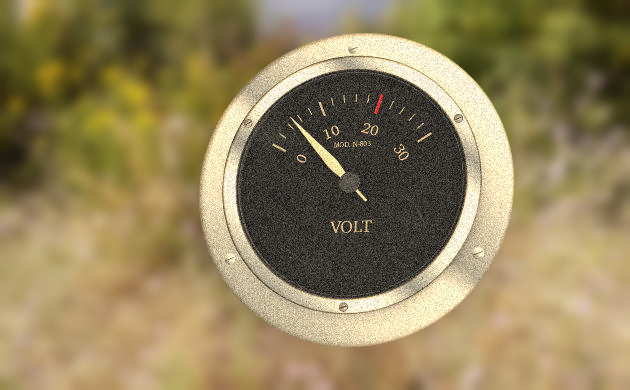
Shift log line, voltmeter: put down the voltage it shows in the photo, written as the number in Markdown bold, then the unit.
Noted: **5** V
